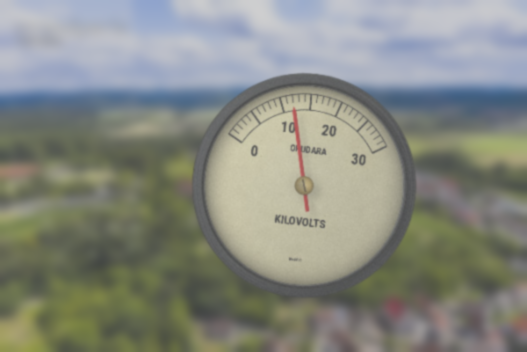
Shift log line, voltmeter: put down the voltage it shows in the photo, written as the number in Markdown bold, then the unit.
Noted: **12** kV
